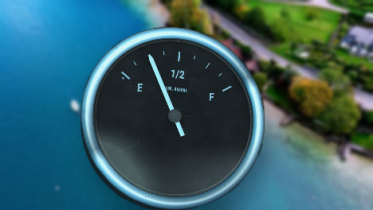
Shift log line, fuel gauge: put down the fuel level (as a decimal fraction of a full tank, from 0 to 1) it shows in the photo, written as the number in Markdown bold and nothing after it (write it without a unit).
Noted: **0.25**
